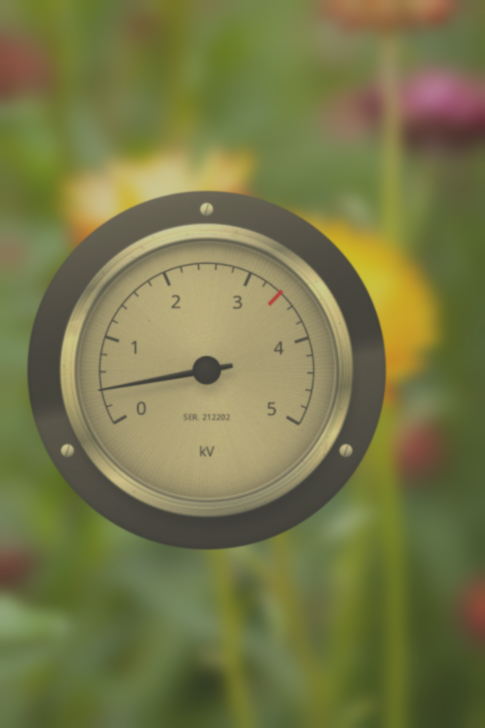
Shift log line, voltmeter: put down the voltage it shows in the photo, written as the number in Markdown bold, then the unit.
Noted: **0.4** kV
